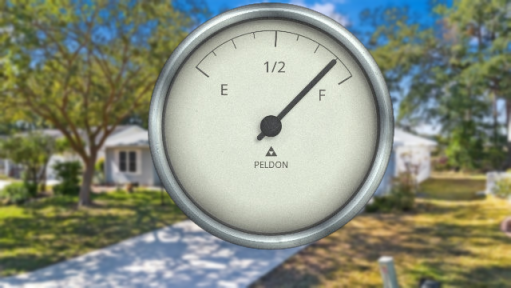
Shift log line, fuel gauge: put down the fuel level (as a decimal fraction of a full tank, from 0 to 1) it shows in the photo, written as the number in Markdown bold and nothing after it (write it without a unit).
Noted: **0.875**
